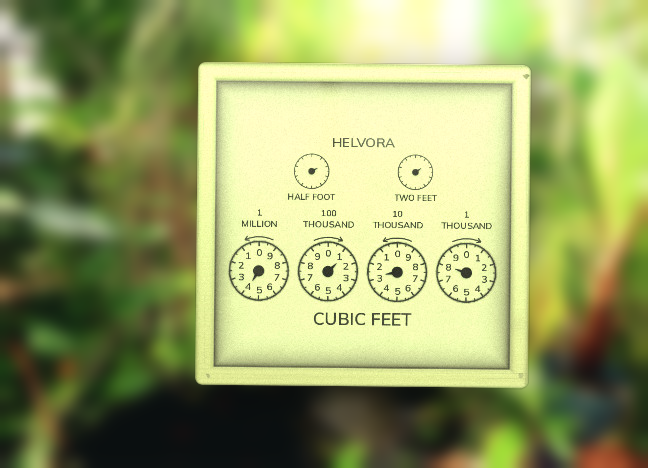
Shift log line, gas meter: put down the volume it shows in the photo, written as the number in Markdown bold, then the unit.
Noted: **412800** ft³
